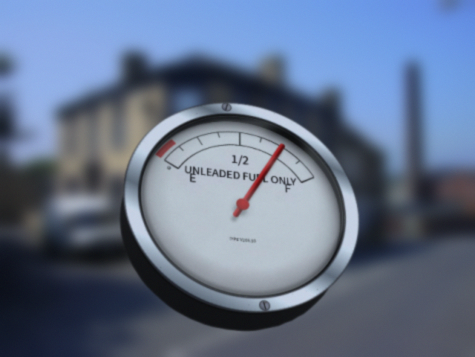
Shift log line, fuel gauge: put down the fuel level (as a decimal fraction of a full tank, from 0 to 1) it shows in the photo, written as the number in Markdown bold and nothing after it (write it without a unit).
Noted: **0.75**
